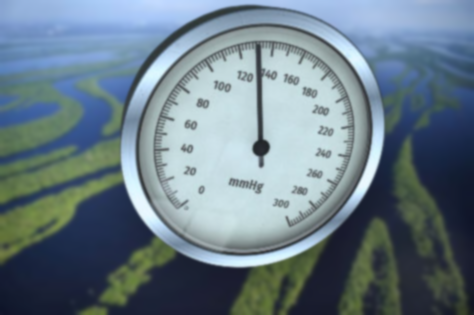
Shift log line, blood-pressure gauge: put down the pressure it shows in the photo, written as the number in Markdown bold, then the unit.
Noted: **130** mmHg
